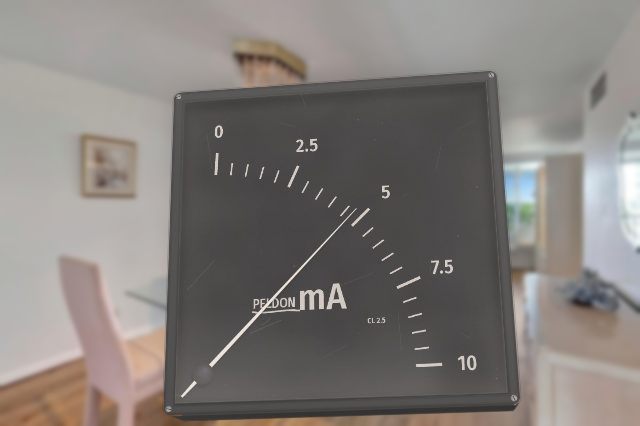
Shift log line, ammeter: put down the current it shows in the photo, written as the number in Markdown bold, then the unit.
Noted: **4.75** mA
